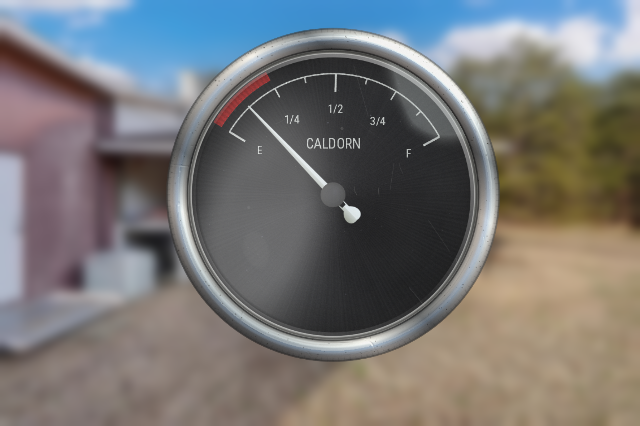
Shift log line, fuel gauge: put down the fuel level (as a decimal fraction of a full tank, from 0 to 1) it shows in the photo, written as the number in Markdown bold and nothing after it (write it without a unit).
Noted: **0.125**
